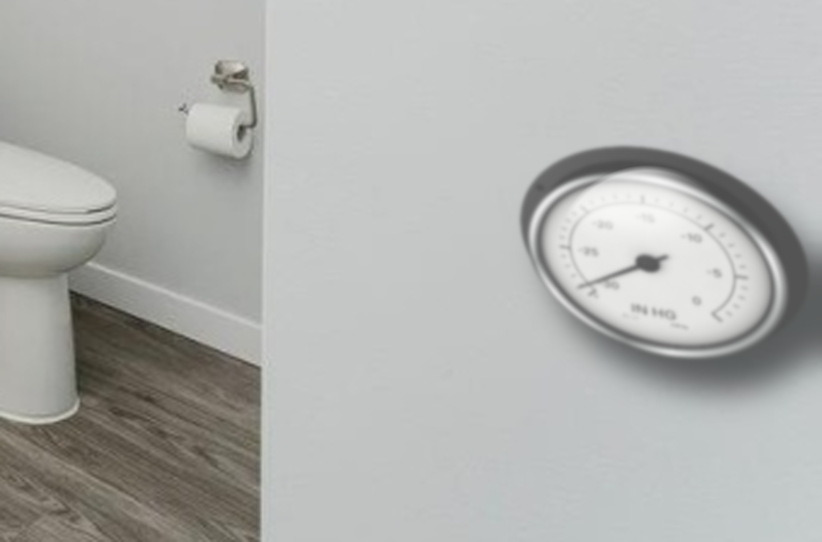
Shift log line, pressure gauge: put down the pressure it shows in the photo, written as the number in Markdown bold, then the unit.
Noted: **-29** inHg
